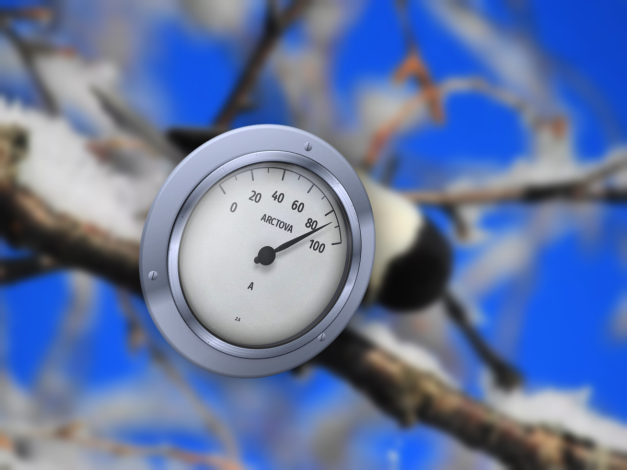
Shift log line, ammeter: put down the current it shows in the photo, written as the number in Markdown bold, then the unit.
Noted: **85** A
